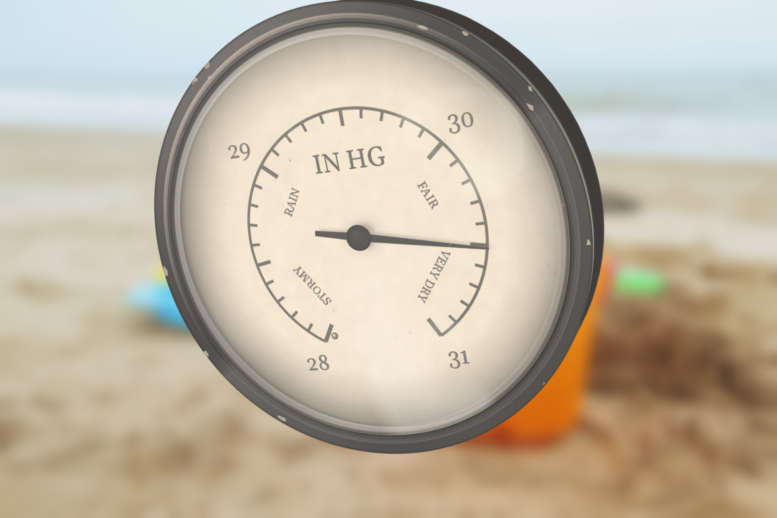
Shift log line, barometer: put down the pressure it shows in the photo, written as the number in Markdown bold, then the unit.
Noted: **30.5** inHg
